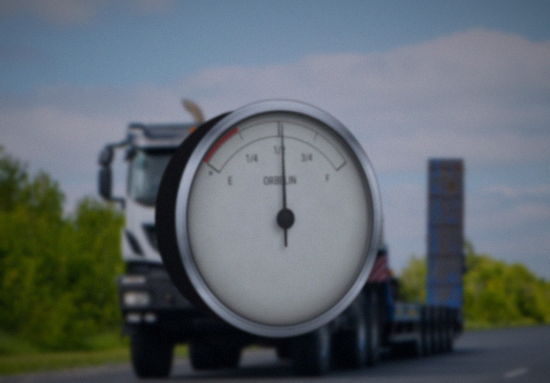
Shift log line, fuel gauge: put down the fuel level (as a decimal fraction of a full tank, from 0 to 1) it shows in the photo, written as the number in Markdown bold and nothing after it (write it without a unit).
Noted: **0.5**
